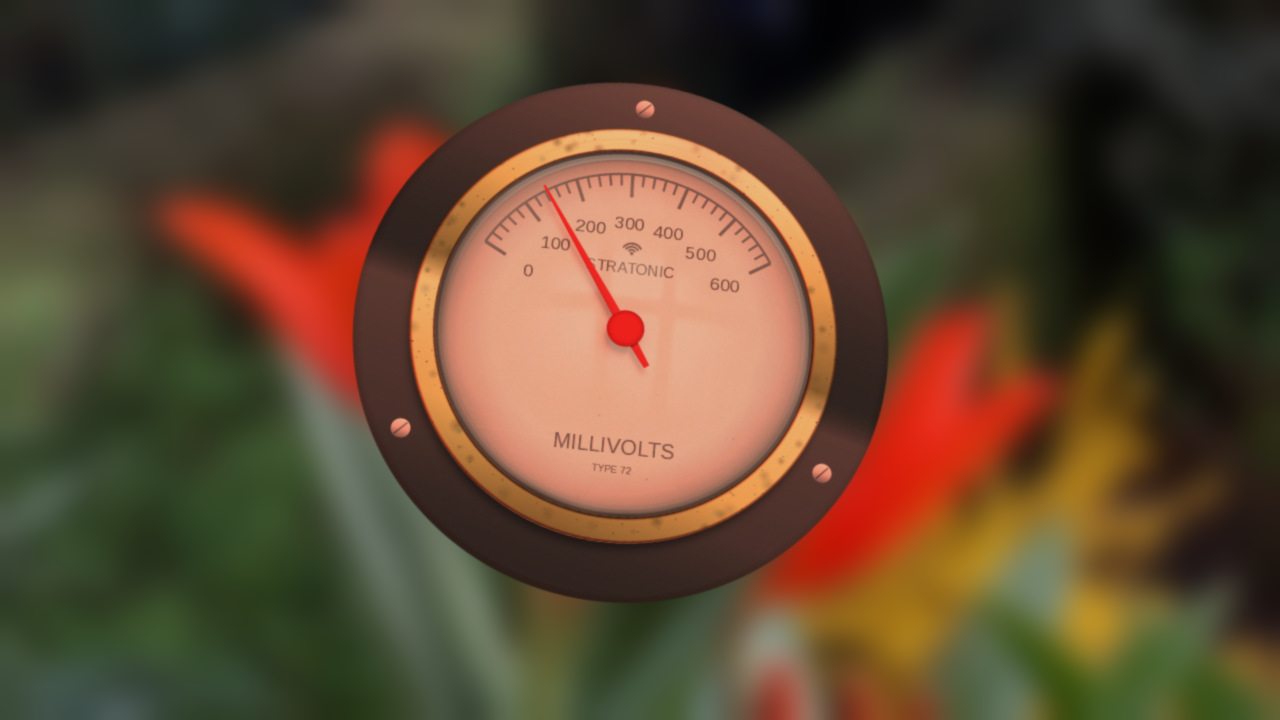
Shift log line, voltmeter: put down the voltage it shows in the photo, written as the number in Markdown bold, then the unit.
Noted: **140** mV
